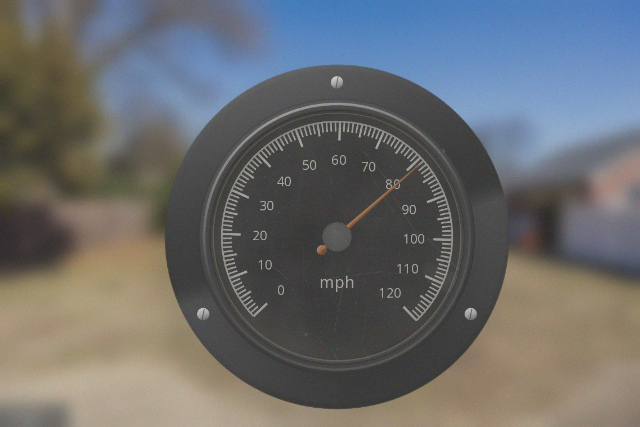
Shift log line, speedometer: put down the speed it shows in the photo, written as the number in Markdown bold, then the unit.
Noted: **81** mph
